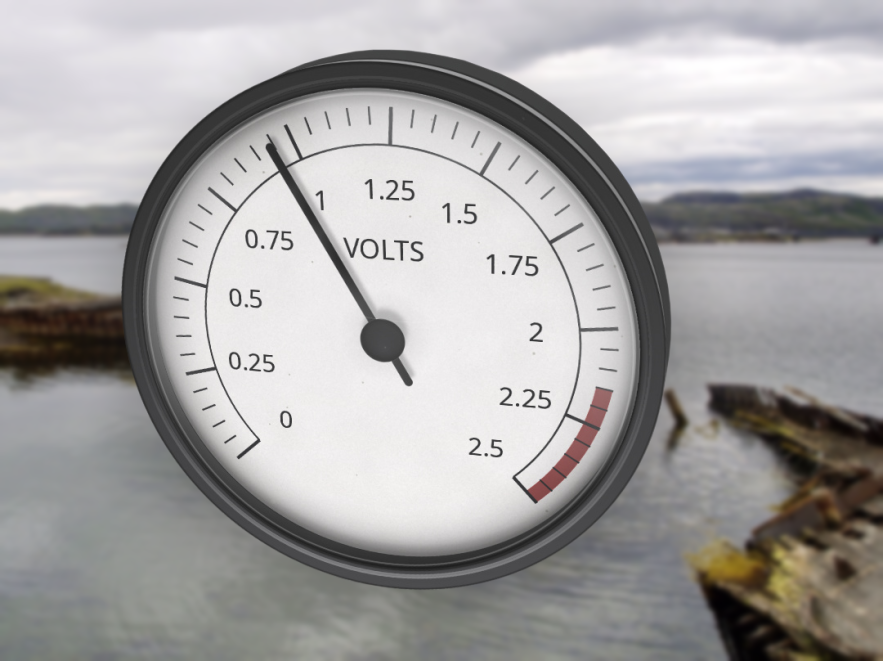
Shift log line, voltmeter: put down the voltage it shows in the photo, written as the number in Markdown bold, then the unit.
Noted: **0.95** V
